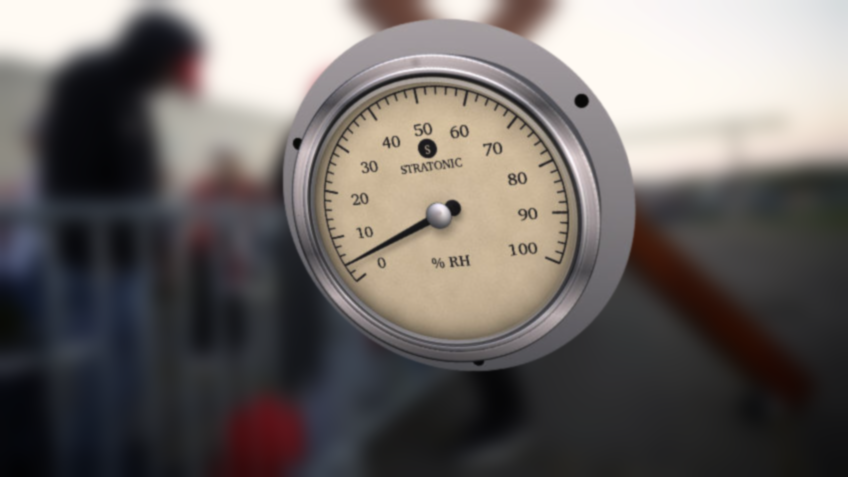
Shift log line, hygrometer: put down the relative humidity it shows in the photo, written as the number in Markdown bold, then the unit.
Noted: **4** %
